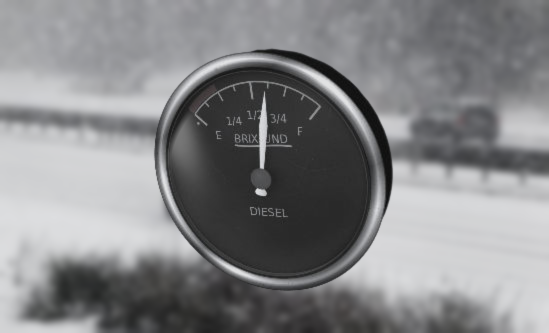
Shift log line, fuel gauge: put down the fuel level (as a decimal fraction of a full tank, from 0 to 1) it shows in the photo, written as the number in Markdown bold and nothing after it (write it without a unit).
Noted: **0.625**
